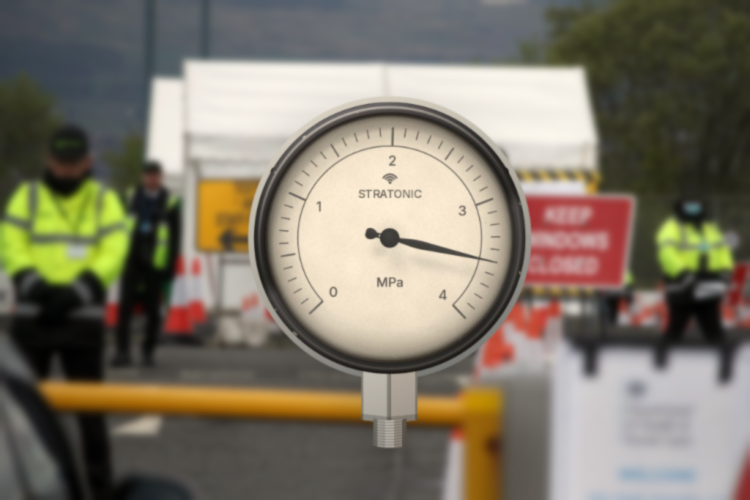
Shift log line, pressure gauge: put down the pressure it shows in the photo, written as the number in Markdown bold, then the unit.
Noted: **3.5** MPa
